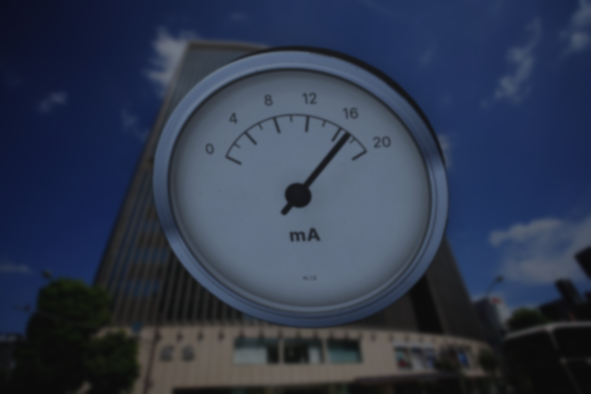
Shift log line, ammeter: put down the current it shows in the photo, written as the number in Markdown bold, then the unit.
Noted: **17** mA
